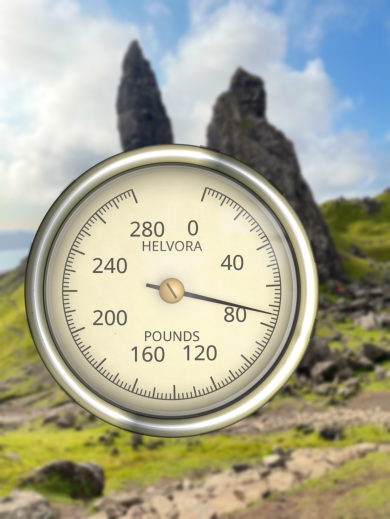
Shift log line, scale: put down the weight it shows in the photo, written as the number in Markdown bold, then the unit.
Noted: **74** lb
